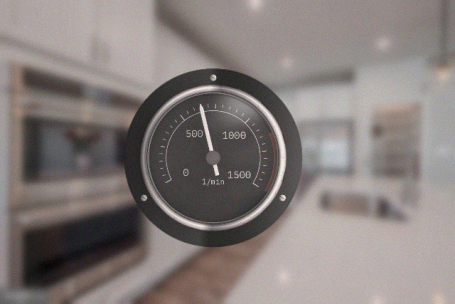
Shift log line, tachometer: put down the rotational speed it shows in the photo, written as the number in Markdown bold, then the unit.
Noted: **650** rpm
